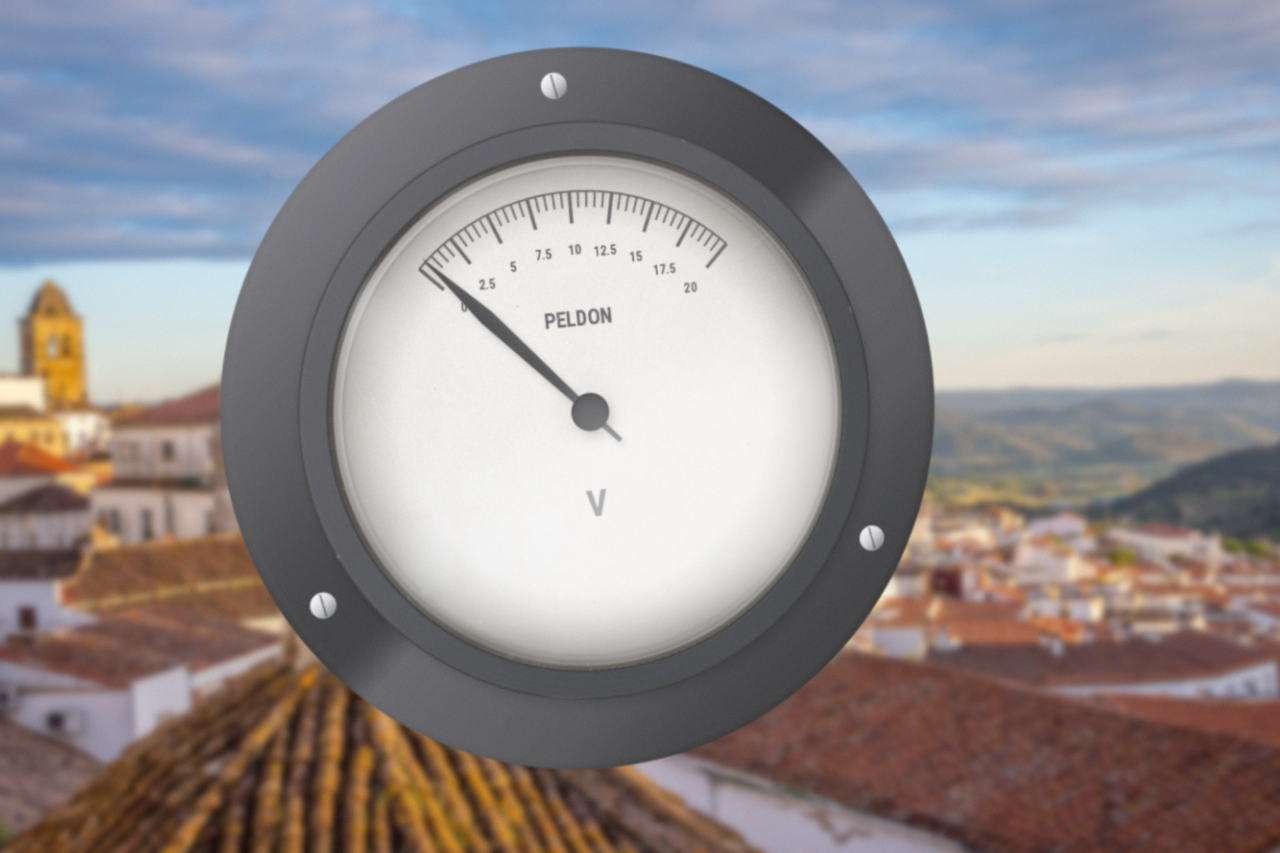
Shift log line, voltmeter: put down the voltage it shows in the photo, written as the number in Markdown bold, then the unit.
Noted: **0.5** V
